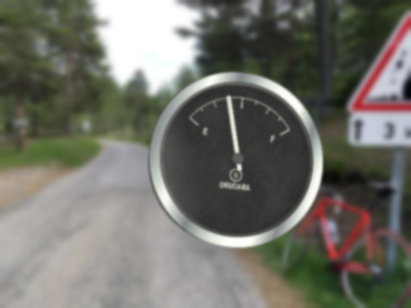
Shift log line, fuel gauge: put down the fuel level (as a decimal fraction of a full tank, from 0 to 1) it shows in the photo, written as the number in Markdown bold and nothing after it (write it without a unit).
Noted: **0.375**
